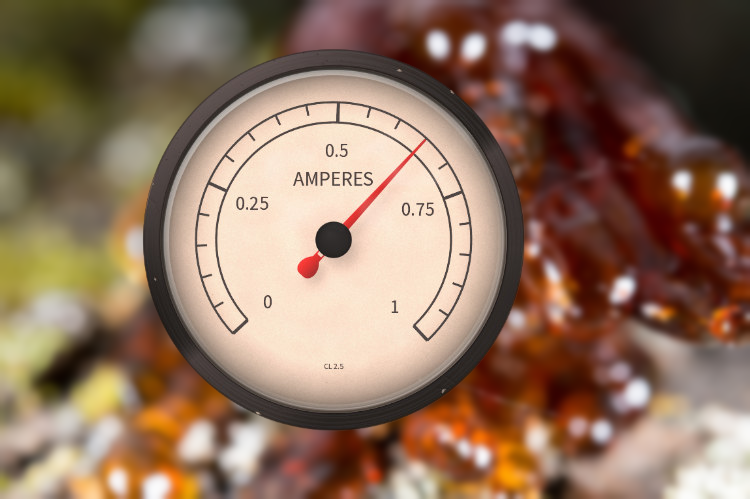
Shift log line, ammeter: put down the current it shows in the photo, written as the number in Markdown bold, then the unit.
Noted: **0.65** A
